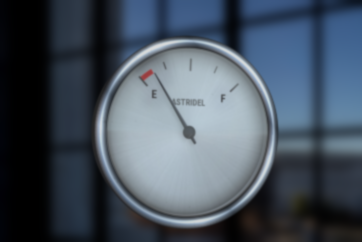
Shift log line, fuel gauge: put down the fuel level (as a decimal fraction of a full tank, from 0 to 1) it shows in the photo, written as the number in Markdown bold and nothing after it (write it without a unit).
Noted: **0.125**
